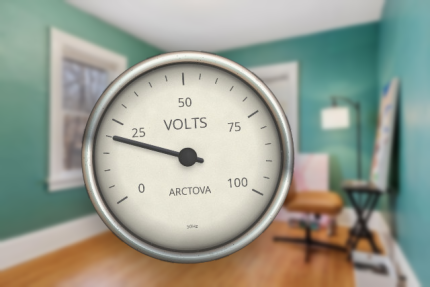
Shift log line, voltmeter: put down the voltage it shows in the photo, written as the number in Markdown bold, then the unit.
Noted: **20** V
